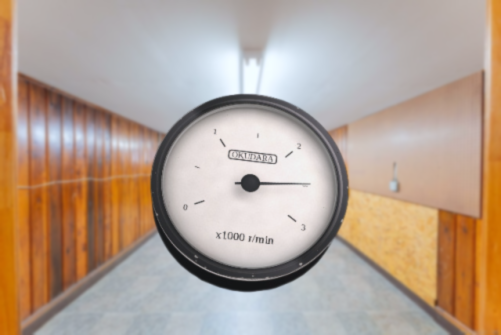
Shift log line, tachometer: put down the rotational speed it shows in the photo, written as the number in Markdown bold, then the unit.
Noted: **2500** rpm
